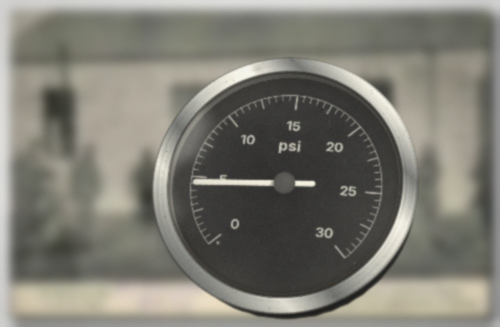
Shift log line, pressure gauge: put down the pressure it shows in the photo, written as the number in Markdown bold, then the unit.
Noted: **4.5** psi
